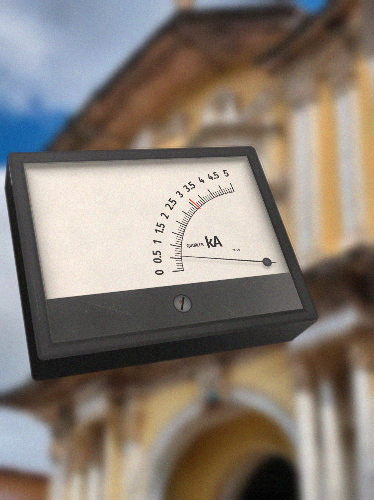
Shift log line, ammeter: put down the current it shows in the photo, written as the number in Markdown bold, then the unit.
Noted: **0.5** kA
